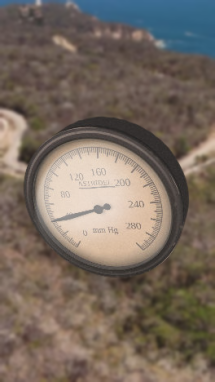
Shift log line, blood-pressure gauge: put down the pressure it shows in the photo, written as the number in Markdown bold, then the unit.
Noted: **40** mmHg
